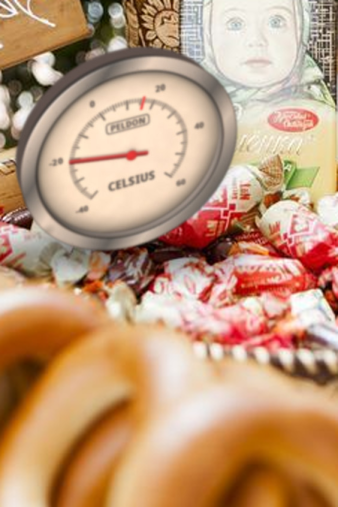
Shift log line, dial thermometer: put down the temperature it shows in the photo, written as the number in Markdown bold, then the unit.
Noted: **-20** °C
